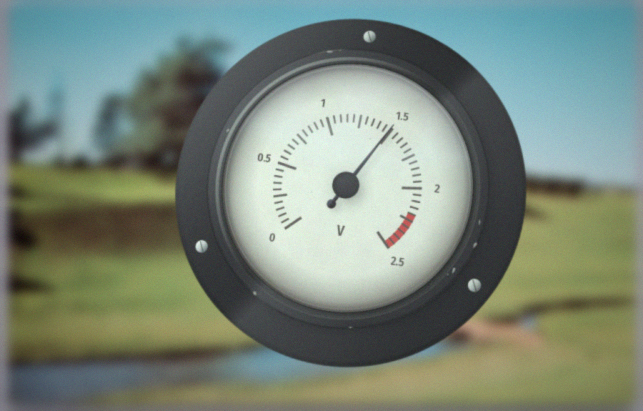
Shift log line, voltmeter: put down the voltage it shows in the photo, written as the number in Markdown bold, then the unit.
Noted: **1.5** V
